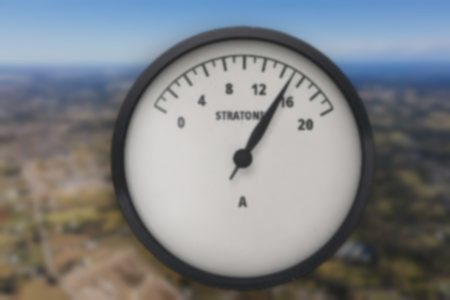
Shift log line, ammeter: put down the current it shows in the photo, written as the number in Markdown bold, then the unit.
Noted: **15** A
